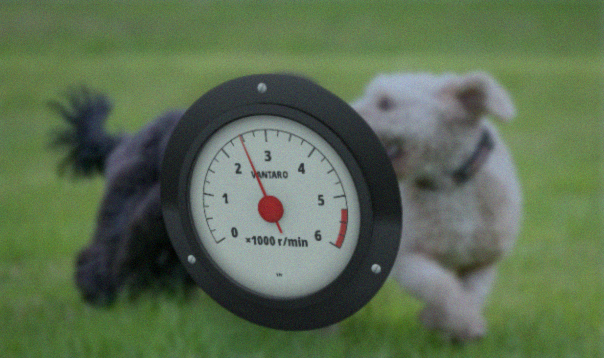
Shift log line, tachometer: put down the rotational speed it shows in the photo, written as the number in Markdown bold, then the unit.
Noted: **2500** rpm
